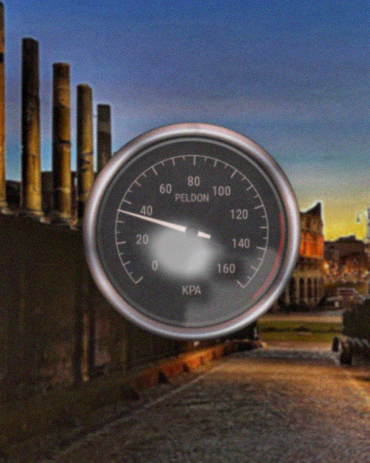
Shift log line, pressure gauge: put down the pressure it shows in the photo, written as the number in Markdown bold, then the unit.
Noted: **35** kPa
